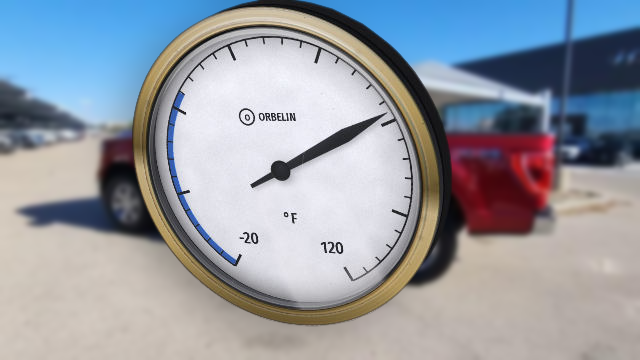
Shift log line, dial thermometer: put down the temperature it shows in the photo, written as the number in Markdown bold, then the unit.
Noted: **78** °F
